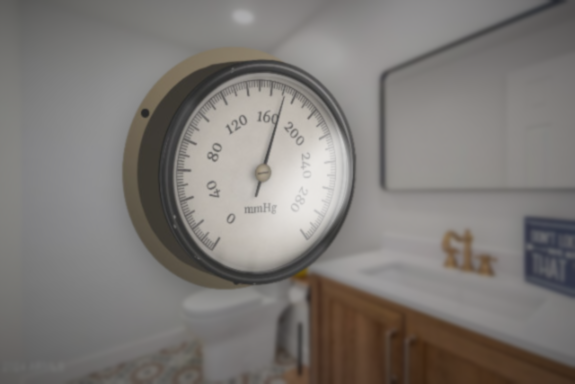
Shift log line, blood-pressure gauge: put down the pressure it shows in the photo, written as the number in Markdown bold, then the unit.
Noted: **170** mmHg
